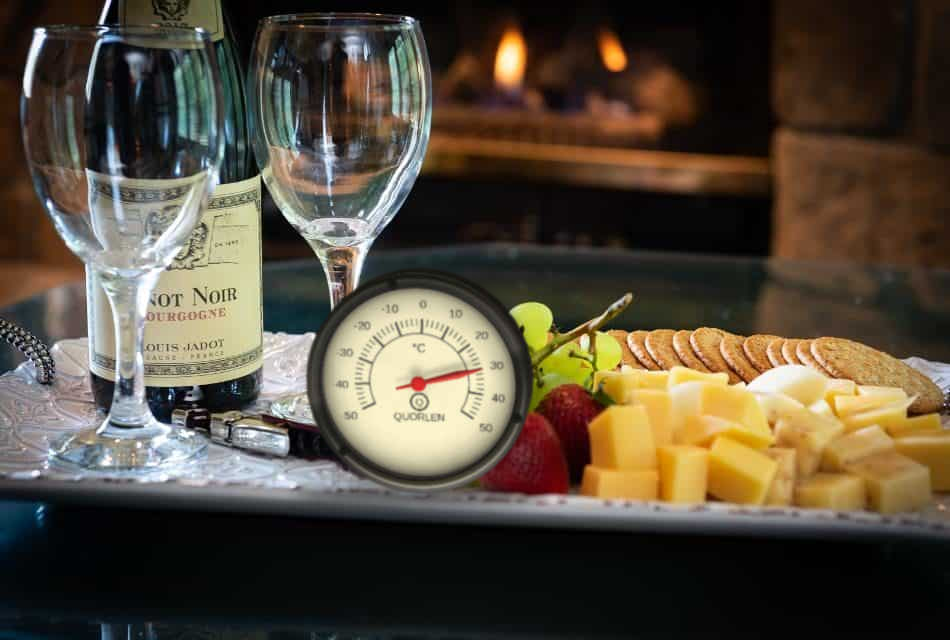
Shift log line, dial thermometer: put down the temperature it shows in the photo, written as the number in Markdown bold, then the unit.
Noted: **30** °C
